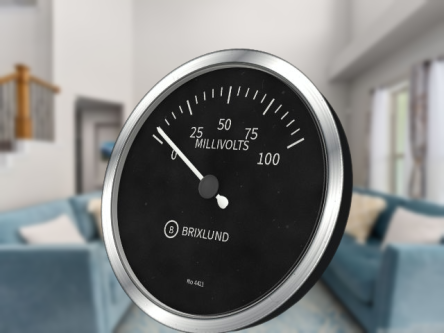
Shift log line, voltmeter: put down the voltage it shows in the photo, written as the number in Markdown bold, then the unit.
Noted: **5** mV
